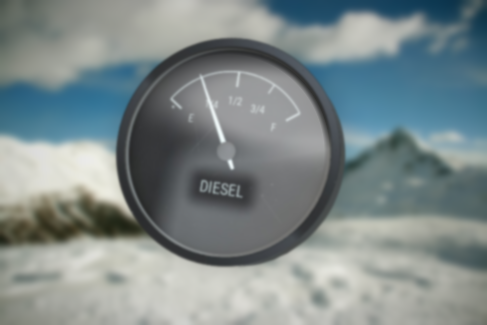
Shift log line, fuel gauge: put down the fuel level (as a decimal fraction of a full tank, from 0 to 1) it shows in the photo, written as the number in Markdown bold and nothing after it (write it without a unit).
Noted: **0.25**
